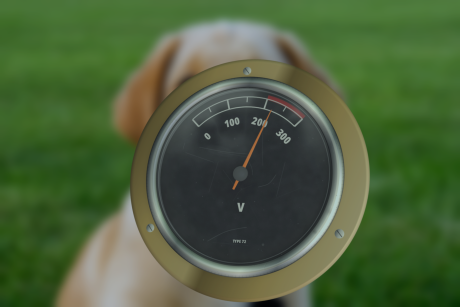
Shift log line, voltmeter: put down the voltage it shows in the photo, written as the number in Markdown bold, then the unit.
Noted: **225** V
